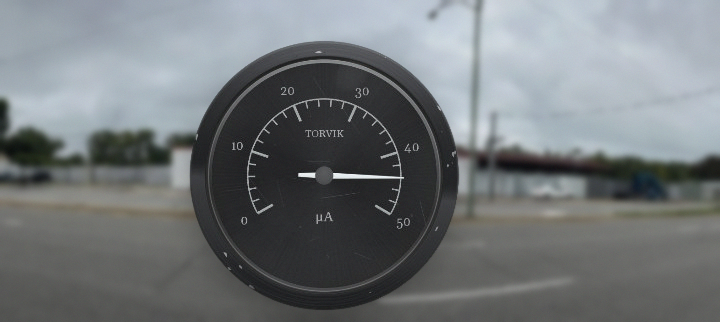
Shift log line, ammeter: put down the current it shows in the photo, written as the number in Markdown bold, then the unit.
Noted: **44** µA
